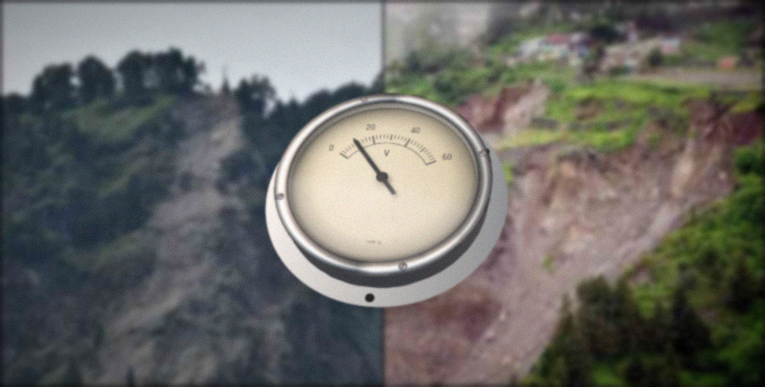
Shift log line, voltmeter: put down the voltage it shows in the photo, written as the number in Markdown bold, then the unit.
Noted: **10** V
